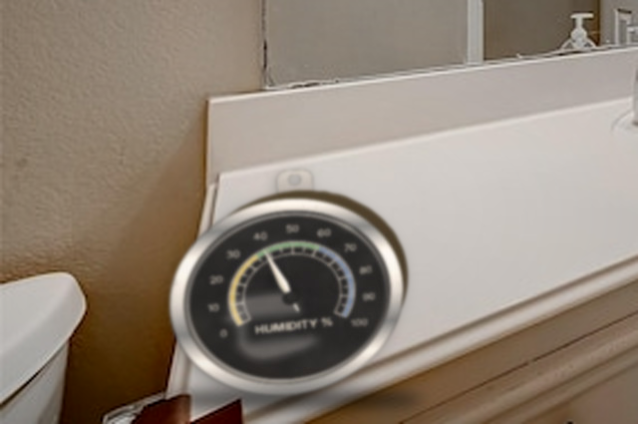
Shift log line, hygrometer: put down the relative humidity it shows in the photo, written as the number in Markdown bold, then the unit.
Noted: **40** %
